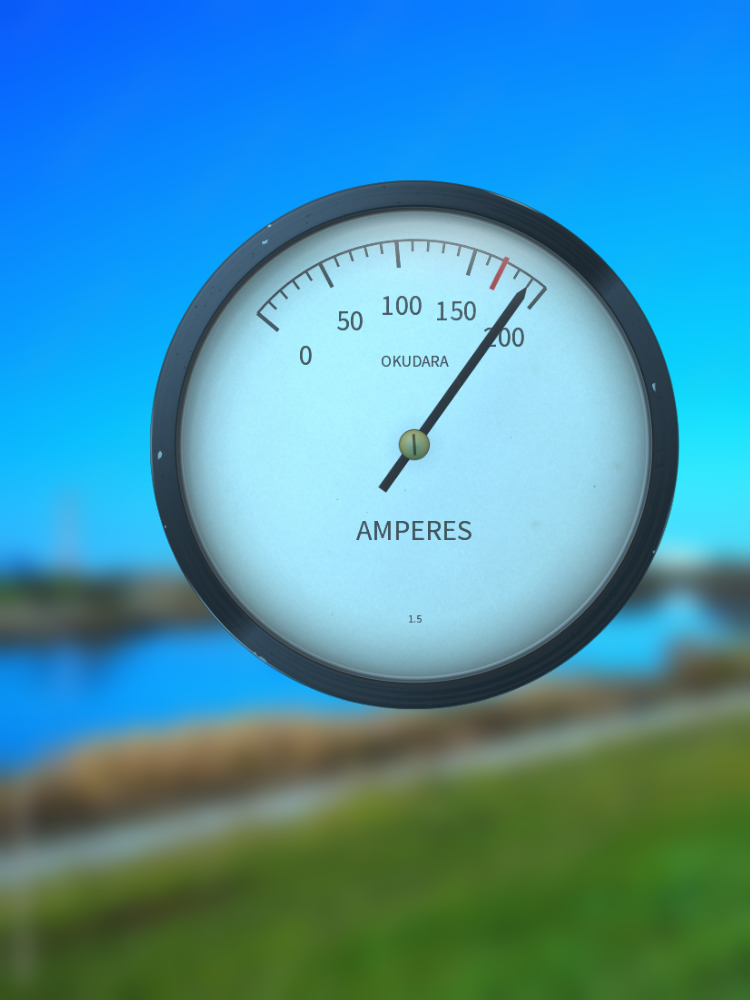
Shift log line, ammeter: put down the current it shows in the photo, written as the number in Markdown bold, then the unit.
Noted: **190** A
